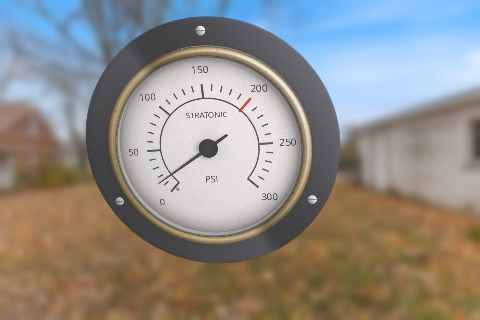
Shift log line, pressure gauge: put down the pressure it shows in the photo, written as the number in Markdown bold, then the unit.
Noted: **15** psi
